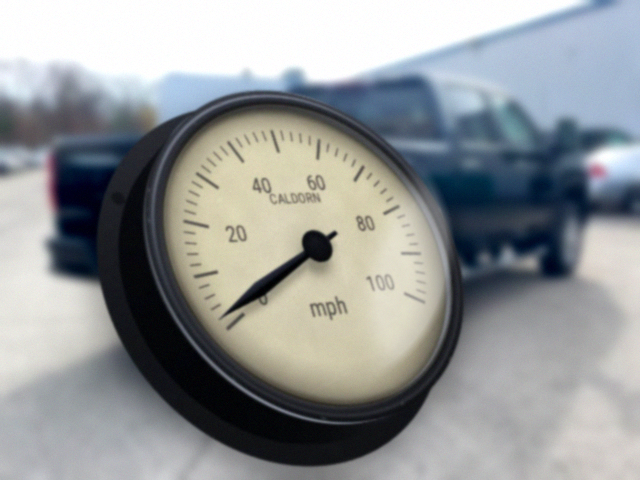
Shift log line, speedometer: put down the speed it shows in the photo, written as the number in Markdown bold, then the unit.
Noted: **2** mph
